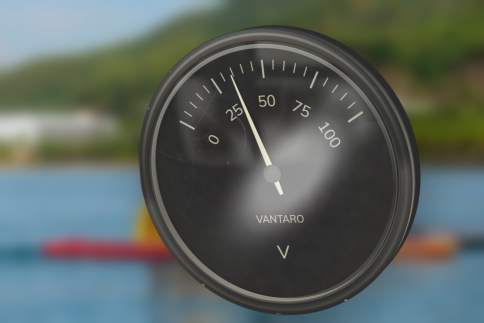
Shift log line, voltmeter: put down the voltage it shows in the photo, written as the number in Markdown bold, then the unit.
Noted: **35** V
